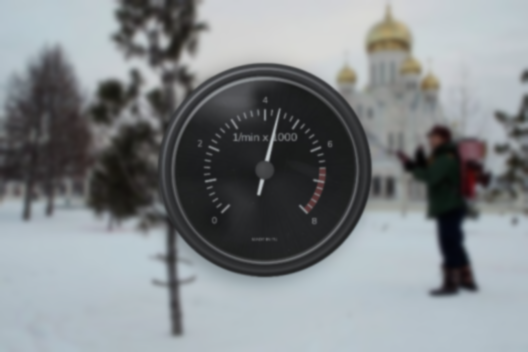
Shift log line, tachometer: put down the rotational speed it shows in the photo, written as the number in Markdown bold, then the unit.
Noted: **4400** rpm
